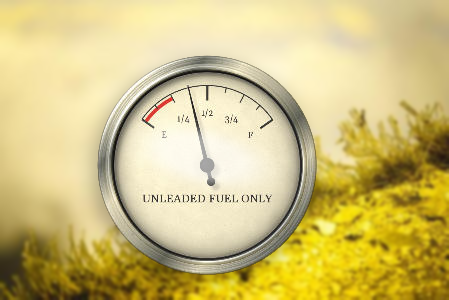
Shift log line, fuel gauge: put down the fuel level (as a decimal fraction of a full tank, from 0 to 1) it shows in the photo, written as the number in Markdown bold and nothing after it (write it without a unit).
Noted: **0.375**
